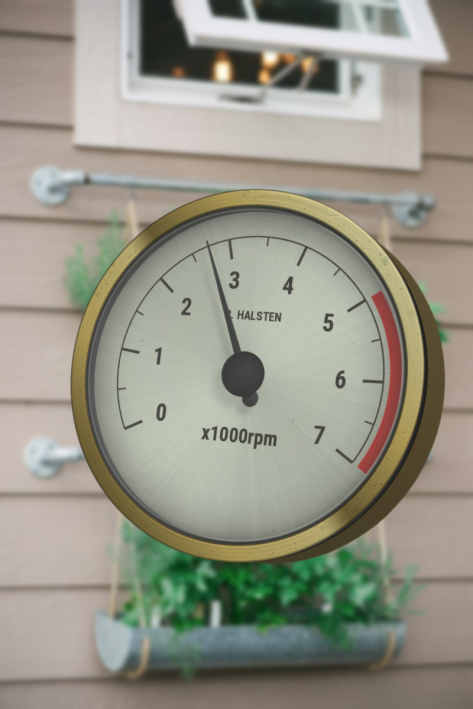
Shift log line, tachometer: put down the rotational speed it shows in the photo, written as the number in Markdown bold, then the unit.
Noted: **2750** rpm
